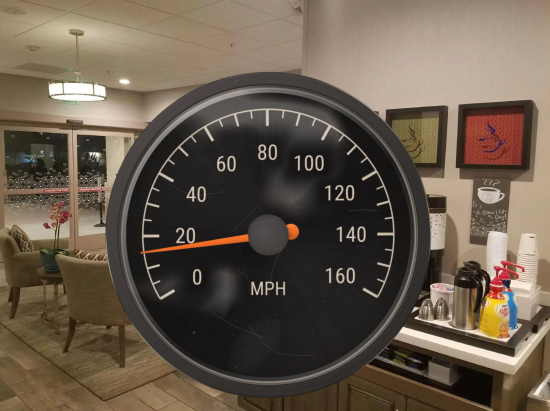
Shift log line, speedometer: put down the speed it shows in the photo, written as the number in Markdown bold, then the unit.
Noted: **15** mph
